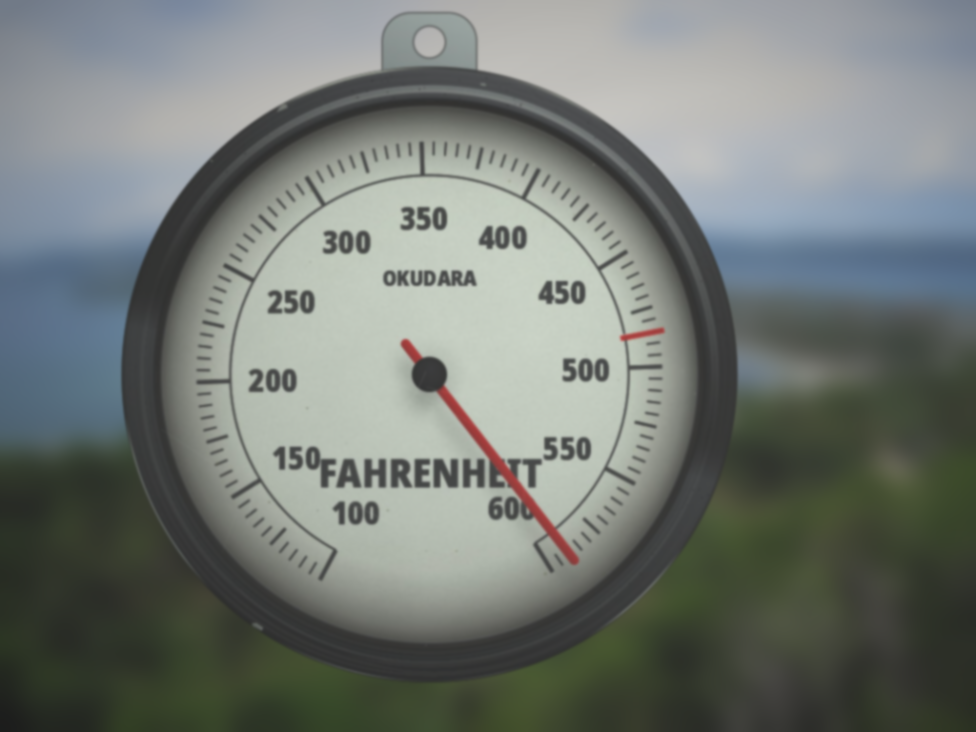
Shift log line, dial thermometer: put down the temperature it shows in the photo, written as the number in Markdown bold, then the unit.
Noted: **590** °F
